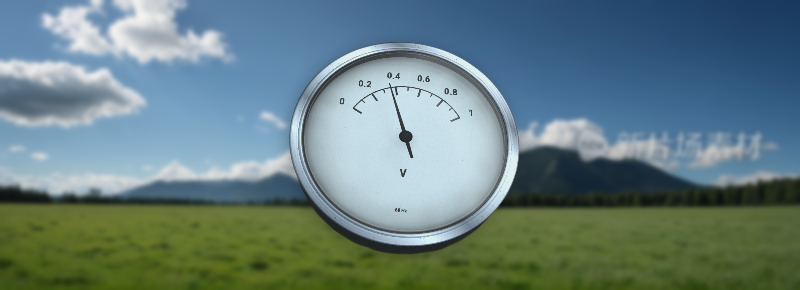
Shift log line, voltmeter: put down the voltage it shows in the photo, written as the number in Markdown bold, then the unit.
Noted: **0.35** V
